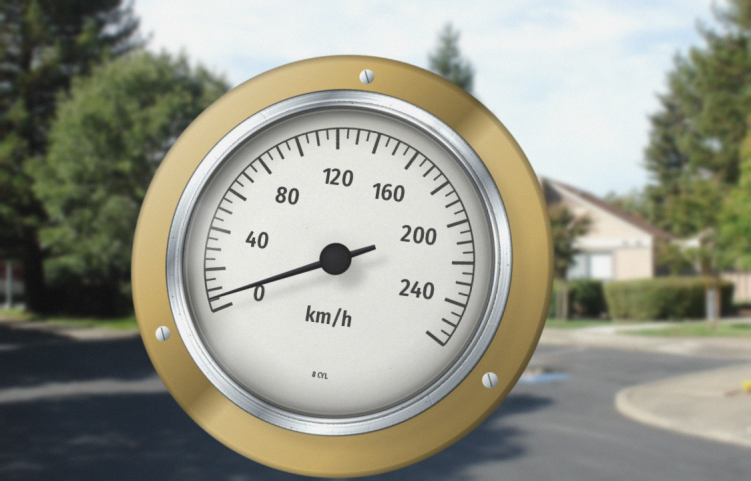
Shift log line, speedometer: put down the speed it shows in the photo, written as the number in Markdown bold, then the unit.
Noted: **5** km/h
